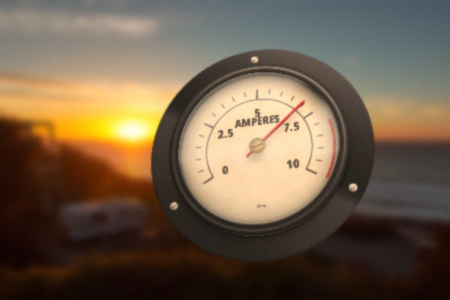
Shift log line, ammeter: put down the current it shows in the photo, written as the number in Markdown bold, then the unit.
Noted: **7** A
